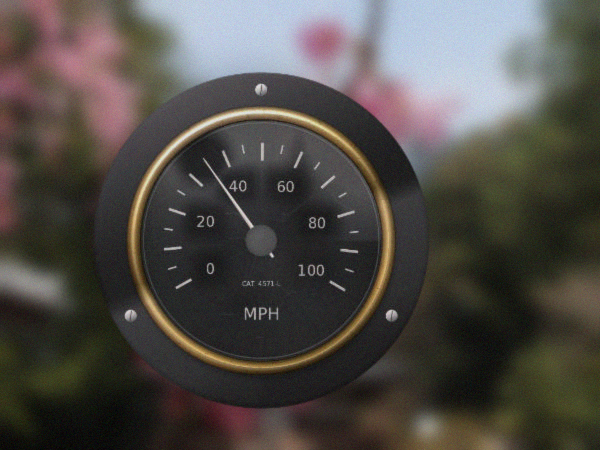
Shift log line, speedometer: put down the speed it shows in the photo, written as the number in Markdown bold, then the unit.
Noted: **35** mph
